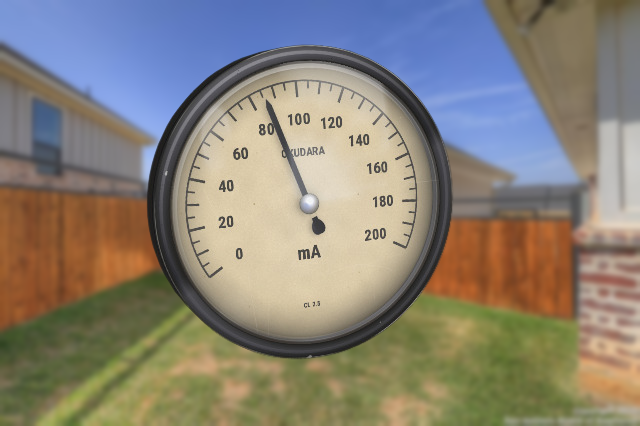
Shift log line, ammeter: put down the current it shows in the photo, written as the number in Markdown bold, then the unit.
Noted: **85** mA
